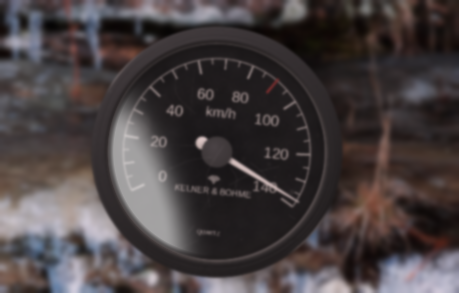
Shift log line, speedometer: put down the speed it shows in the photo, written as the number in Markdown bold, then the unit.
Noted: **137.5** km/h
